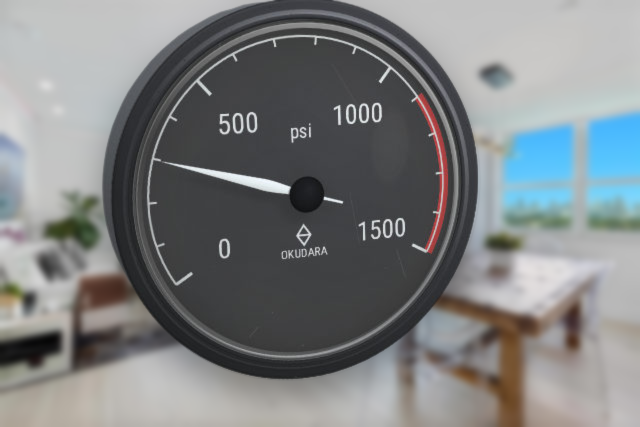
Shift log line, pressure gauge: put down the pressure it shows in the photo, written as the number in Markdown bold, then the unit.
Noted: **300** psi
